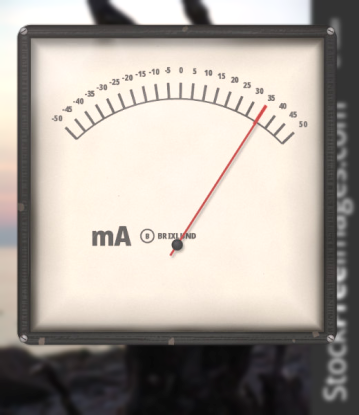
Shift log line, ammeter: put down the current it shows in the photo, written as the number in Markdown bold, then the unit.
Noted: **35** mA
